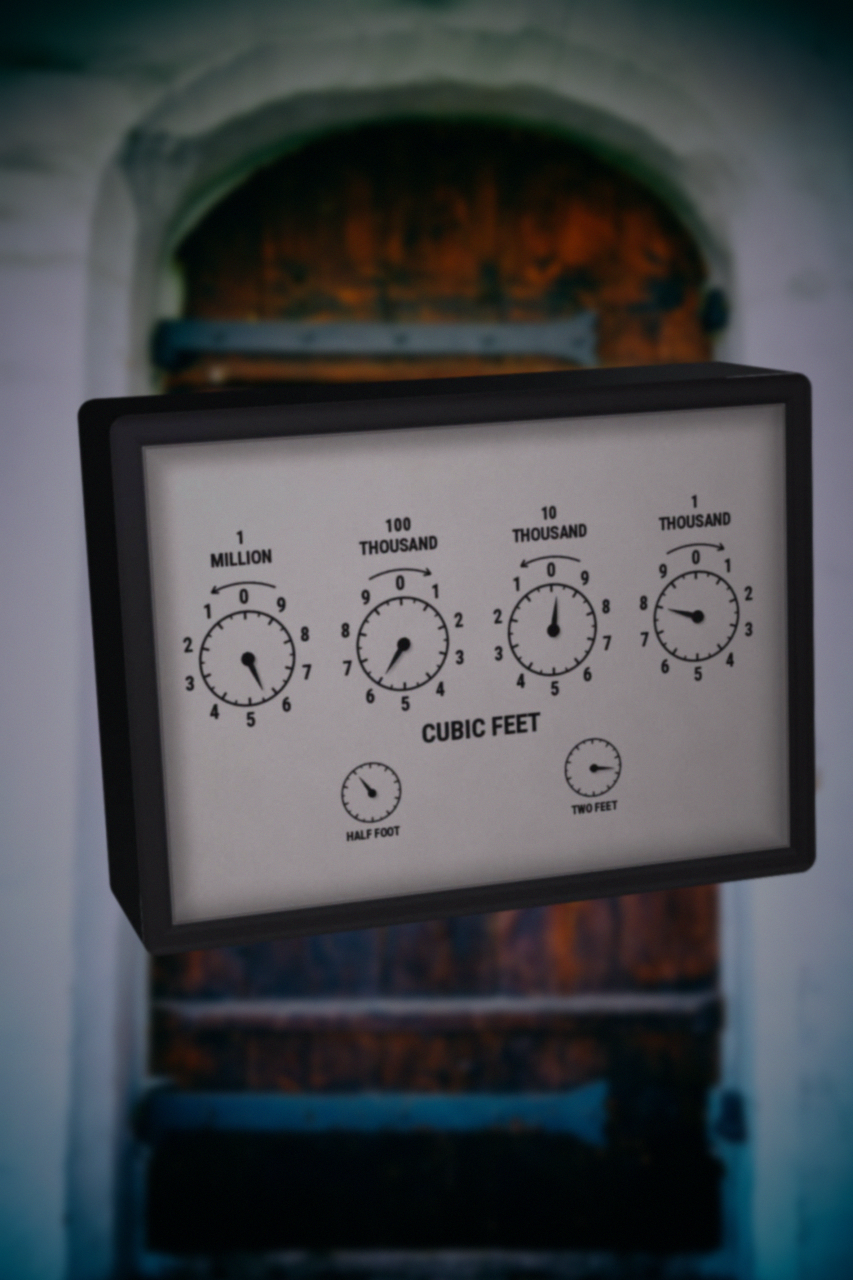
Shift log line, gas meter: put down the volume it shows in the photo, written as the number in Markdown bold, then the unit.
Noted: **559800** ft³
